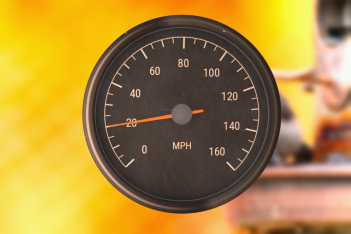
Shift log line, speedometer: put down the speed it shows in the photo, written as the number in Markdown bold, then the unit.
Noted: **20** mph
